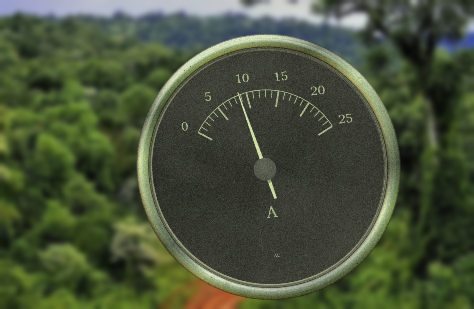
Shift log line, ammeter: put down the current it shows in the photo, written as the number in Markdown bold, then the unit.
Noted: **9** A
